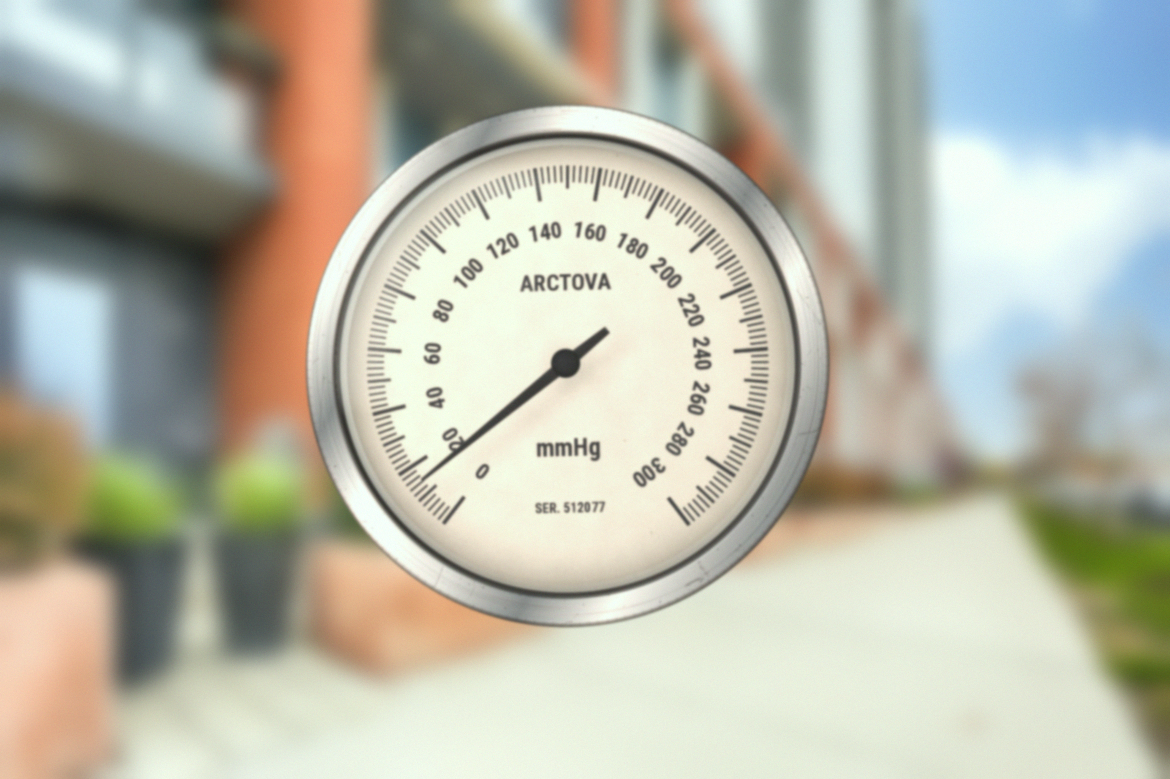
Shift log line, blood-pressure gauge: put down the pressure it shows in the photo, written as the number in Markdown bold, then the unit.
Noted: **14** mmHg
